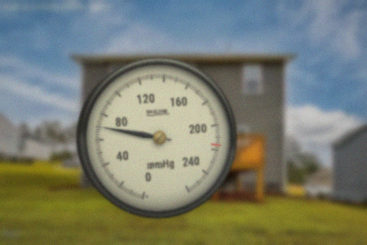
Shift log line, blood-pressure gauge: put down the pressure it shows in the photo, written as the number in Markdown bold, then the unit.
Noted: **70** mmHg
